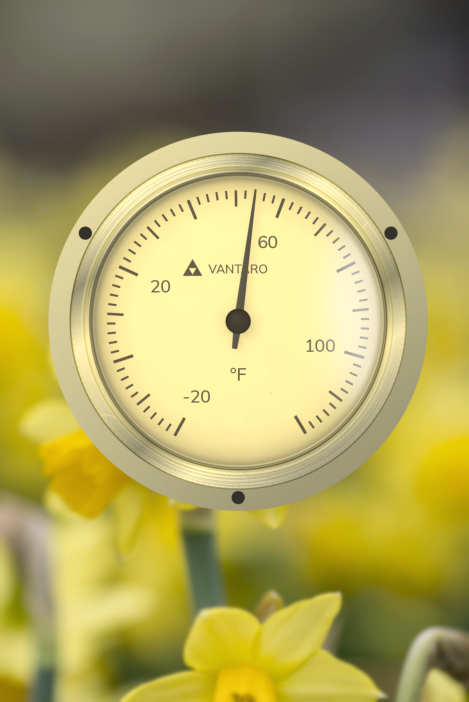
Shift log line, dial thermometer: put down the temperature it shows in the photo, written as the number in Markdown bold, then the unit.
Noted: **54** °F
